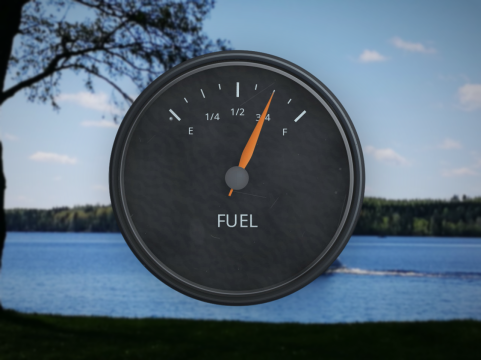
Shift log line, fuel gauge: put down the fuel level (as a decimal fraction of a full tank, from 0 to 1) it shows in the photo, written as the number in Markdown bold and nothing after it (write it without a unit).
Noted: **0.75**
